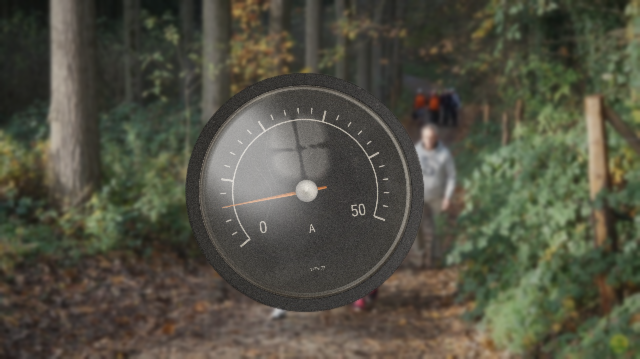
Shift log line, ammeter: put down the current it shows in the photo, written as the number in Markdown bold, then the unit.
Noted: **6** A
